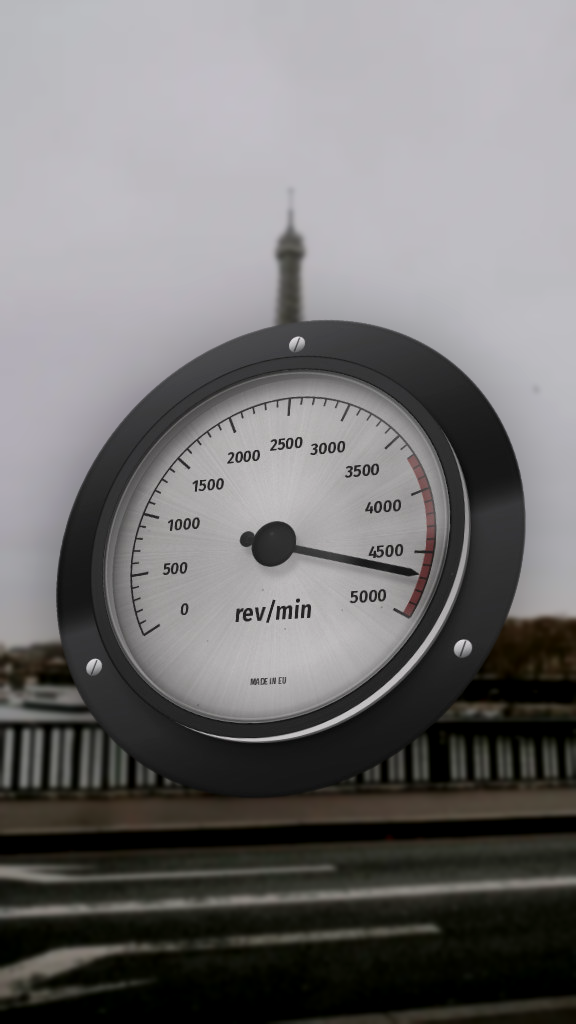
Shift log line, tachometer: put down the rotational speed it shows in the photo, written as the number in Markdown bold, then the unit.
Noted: **4700** rpm
